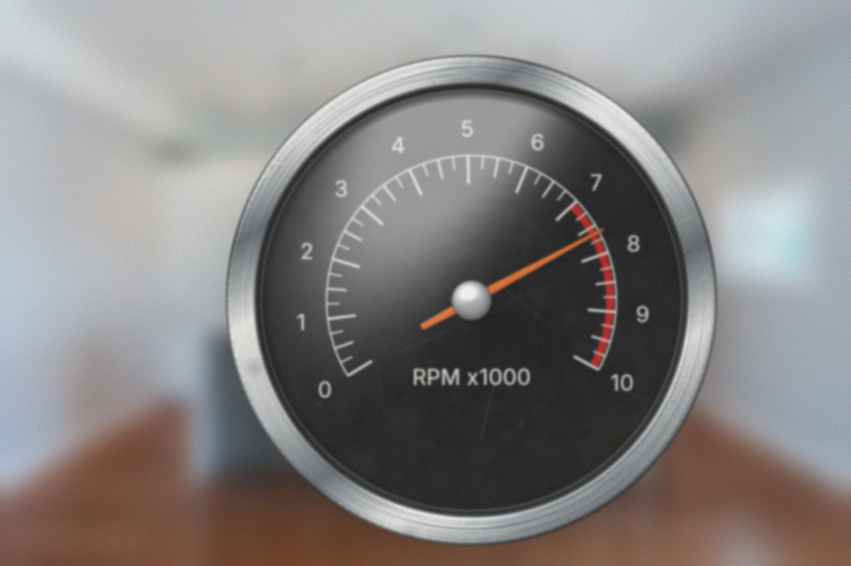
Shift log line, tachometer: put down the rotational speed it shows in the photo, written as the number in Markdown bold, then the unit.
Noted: **7625** rpm
